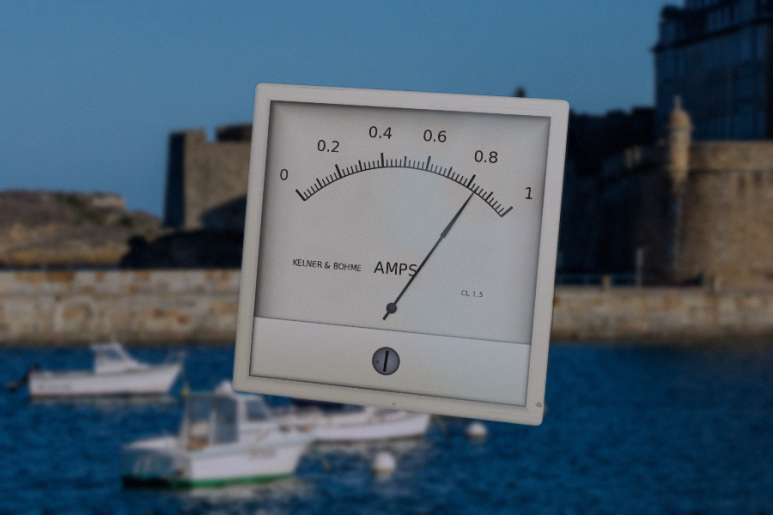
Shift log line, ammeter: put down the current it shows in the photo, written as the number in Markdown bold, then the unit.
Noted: **0.84** A
